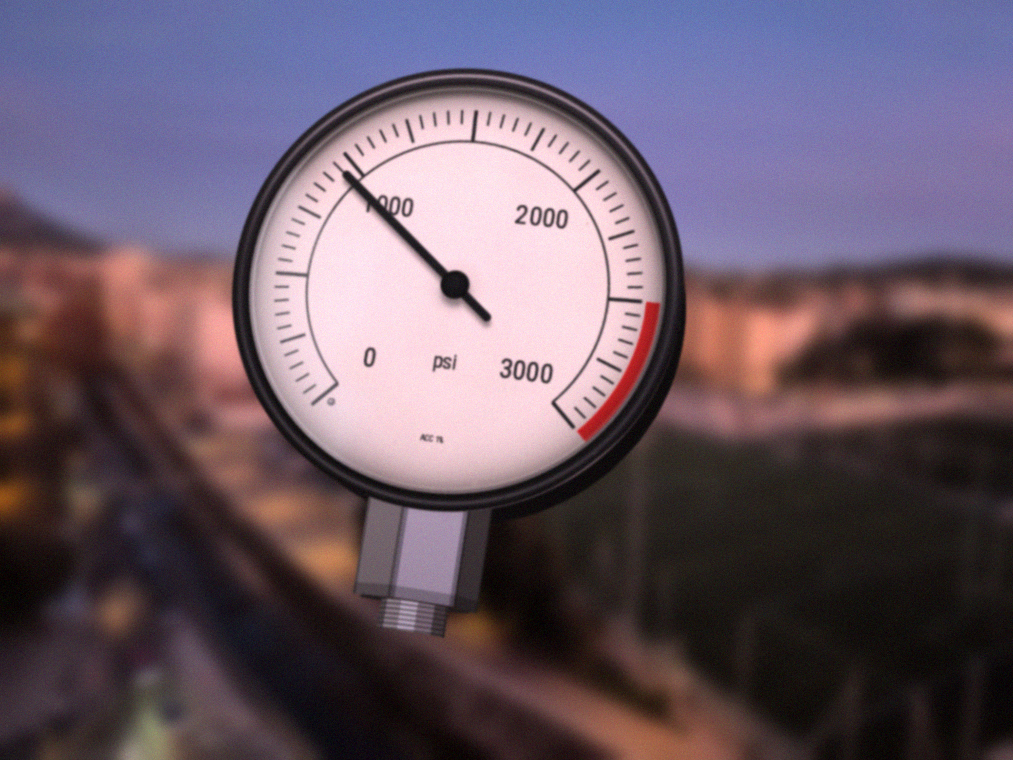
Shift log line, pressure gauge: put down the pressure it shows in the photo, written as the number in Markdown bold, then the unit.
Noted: **950** psi
